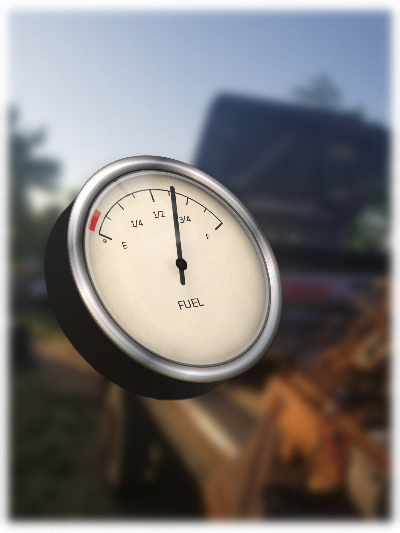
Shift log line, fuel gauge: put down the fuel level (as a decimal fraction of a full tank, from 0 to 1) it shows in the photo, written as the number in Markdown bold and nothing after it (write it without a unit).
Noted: **0.625**
